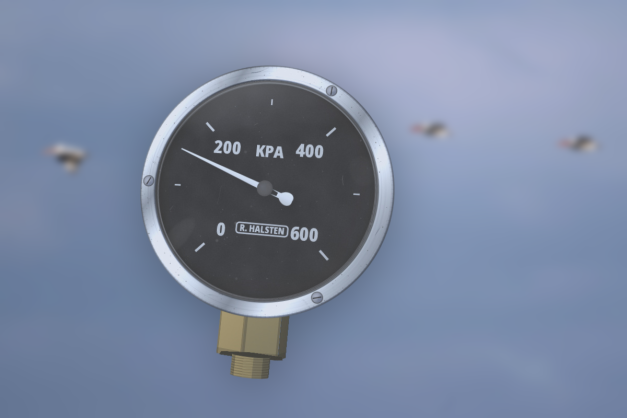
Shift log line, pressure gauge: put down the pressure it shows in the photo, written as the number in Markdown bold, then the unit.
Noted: **150** kPa
